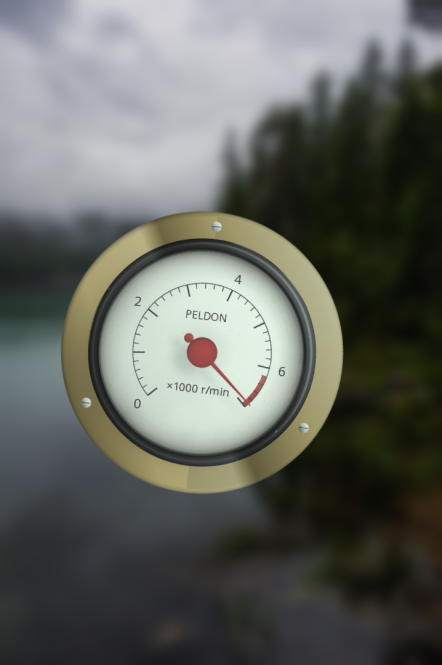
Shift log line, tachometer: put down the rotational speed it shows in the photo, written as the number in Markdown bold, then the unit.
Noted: **6900** rpm
